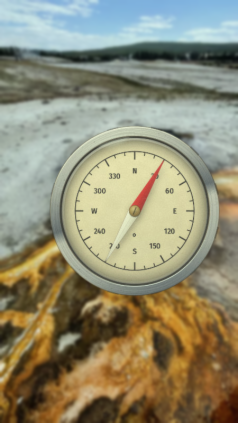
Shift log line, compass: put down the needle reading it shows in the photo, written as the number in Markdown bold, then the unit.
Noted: **30** °
